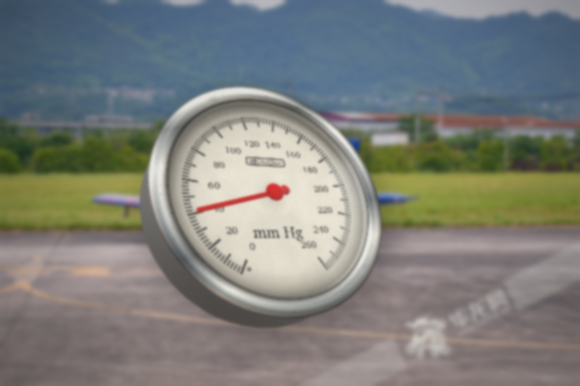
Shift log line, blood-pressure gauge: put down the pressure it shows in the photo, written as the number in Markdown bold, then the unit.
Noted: **40** mmHg
